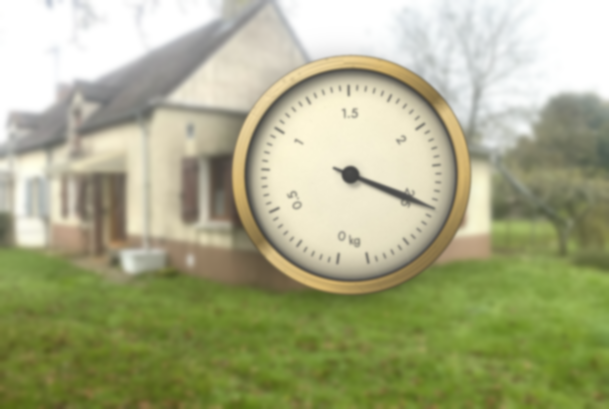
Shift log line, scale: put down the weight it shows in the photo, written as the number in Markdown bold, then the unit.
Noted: **2.5** kg
